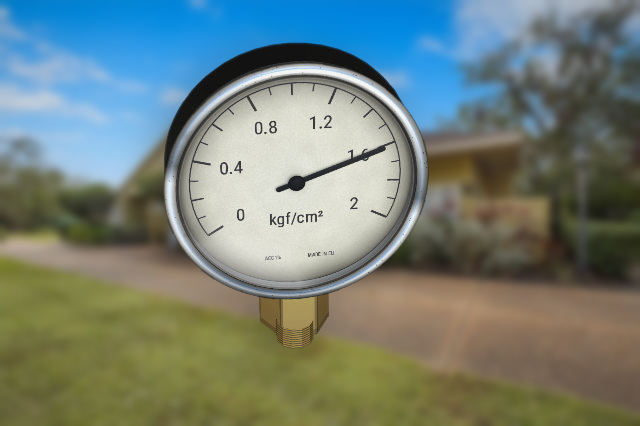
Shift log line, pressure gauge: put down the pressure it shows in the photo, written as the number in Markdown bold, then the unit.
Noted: **1.6** kg/cm²
